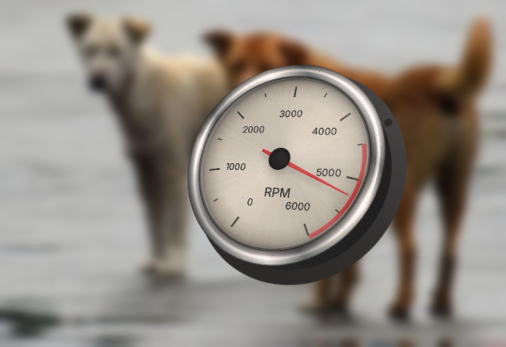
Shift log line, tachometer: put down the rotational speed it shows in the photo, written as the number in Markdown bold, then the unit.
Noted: **5250** rpm
